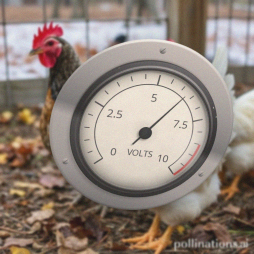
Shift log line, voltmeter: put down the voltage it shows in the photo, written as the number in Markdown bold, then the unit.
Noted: **6.25** V
